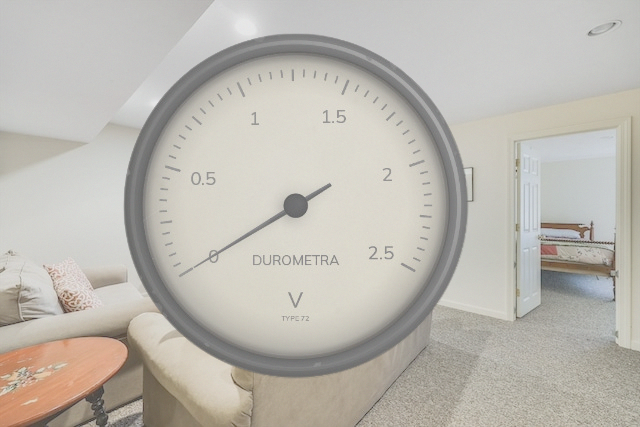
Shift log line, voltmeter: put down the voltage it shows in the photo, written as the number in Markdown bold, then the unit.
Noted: **0** V
